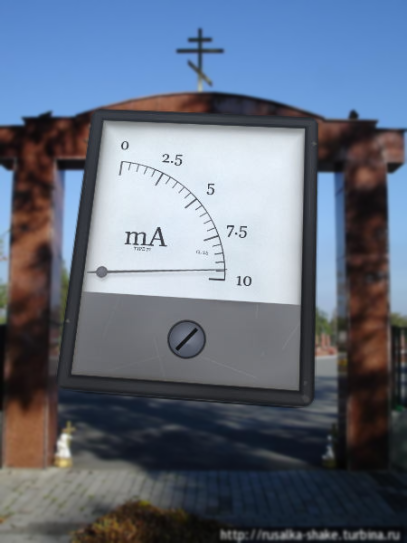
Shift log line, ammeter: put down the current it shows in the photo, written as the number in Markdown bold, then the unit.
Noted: **9.5** mA
